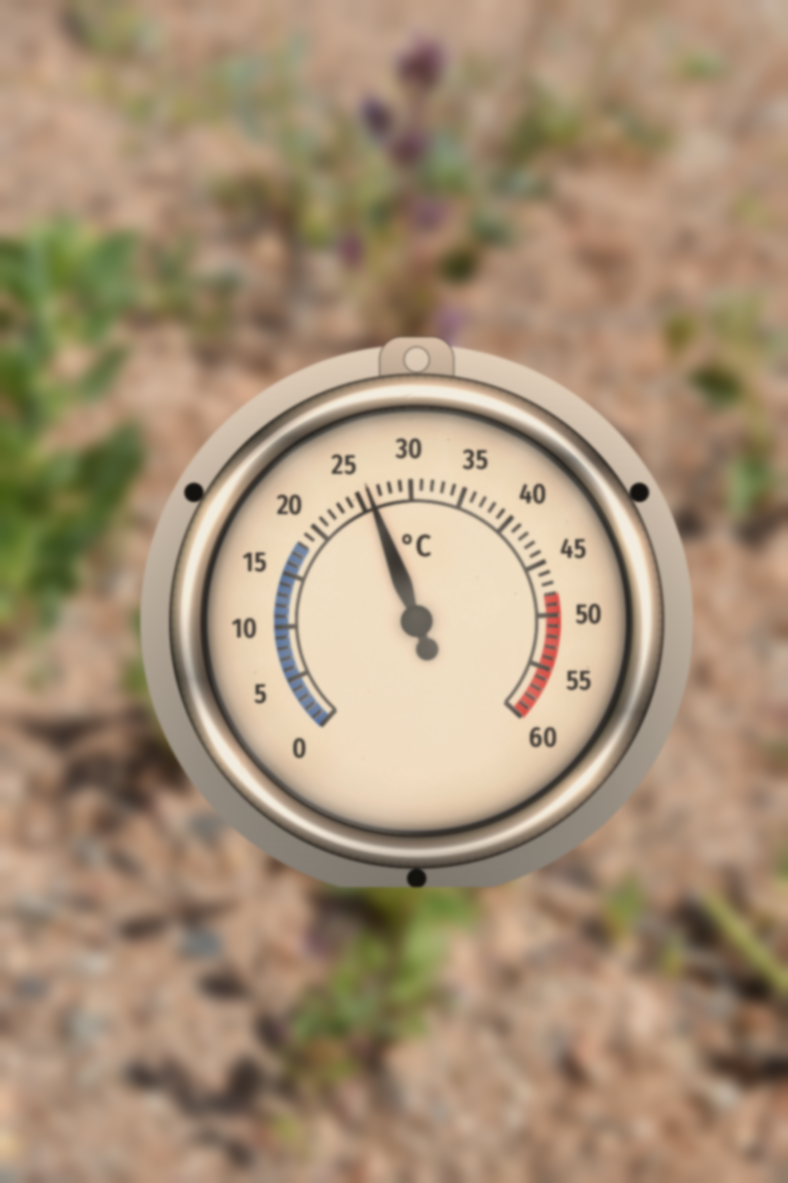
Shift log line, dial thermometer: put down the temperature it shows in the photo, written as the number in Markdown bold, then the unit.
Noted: **26** °C
